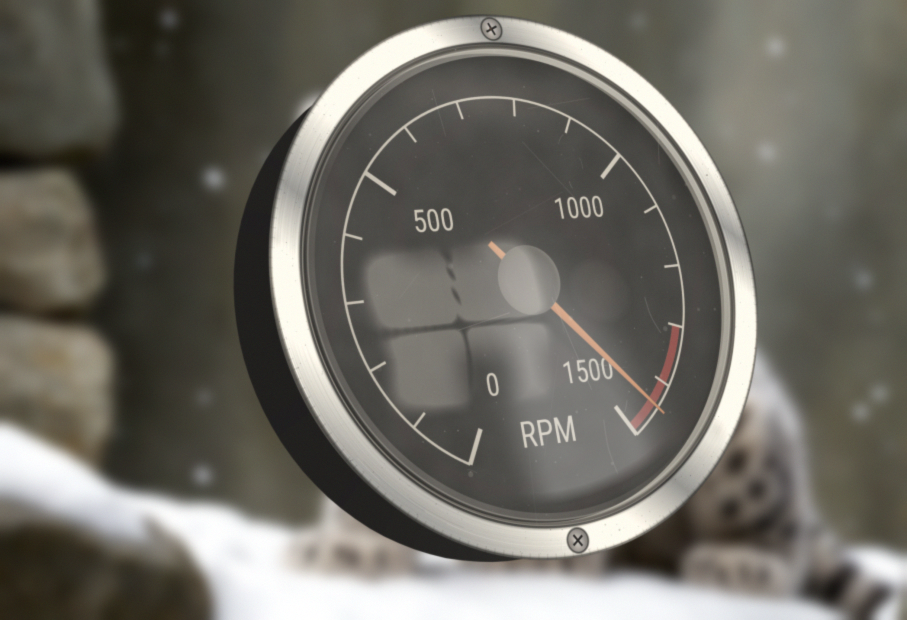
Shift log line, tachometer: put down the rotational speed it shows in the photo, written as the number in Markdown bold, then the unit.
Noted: **1450** rpm
